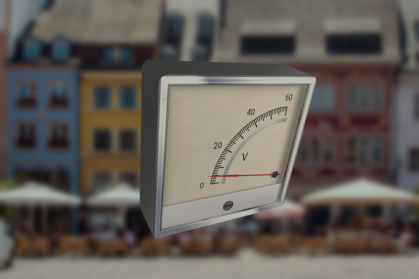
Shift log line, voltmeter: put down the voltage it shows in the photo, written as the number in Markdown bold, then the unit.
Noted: **5** V
